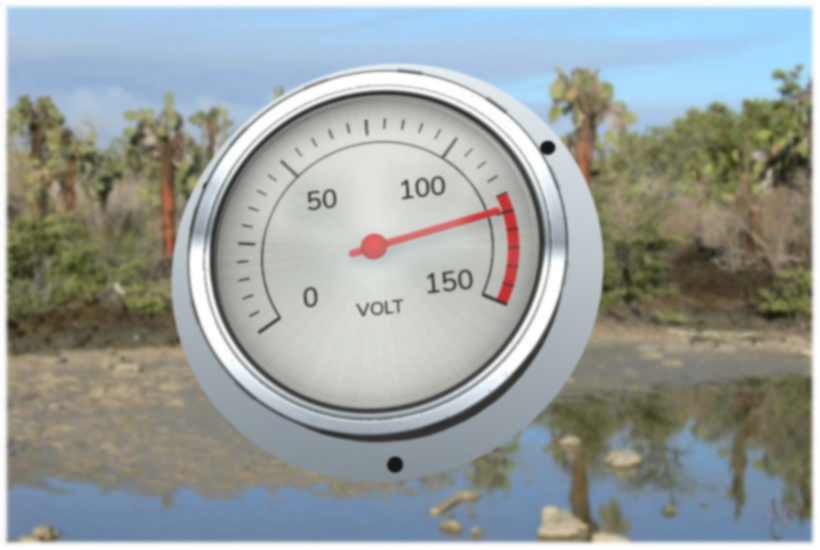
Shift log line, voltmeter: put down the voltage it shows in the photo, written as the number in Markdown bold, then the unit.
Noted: **125** V
